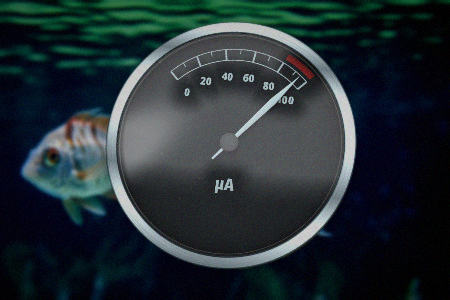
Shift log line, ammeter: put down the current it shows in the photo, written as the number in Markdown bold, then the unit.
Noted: **95** µA
